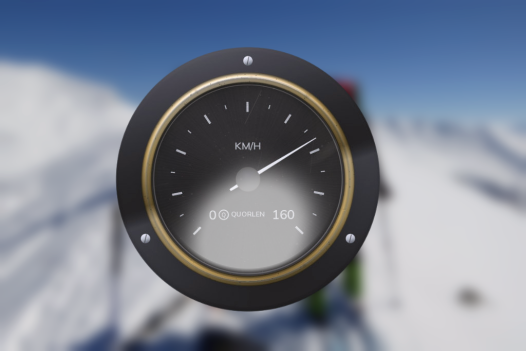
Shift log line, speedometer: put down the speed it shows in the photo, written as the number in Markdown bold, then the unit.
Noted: **115** km/h
